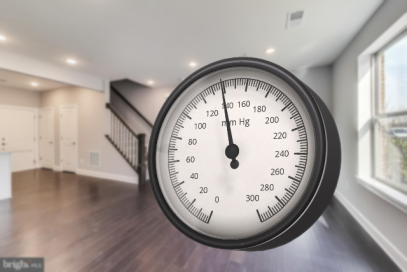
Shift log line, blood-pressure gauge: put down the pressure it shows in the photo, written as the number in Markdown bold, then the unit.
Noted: **140** mmHg
